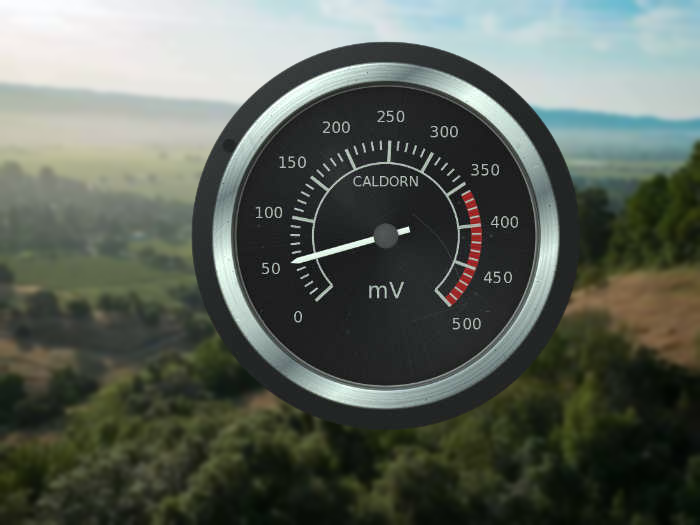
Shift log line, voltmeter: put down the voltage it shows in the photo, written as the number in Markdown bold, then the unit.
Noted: **50** mV
